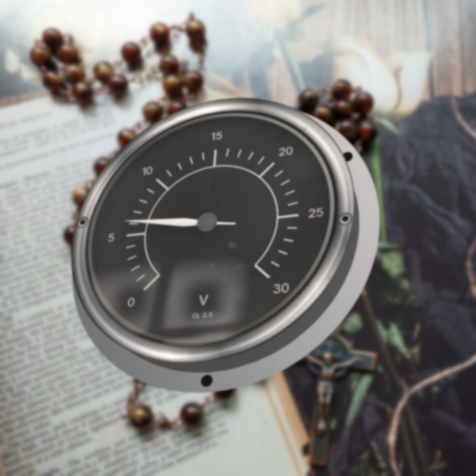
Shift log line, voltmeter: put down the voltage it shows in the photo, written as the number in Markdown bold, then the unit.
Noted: **6** V
